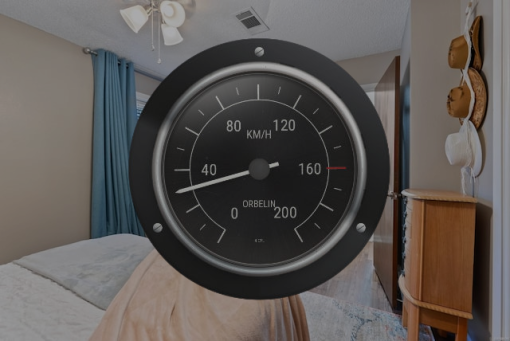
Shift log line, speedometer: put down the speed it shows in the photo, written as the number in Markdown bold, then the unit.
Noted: **30** km/h
